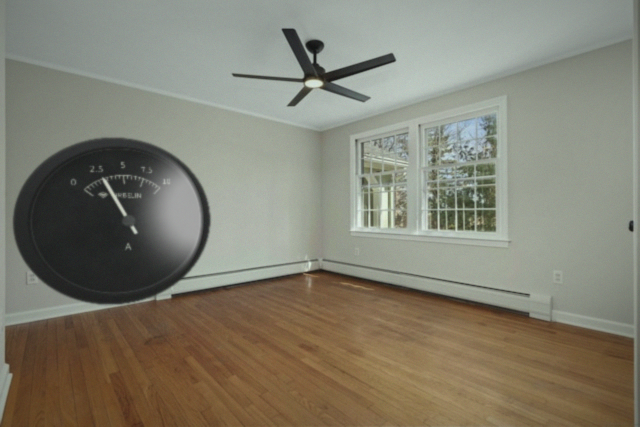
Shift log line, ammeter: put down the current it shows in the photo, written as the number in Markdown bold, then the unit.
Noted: **2.5** A
